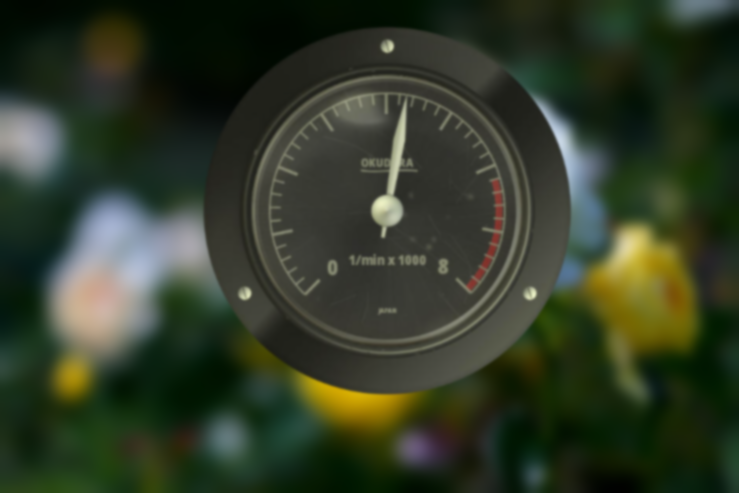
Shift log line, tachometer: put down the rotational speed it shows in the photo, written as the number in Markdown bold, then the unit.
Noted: **4300** rpm
